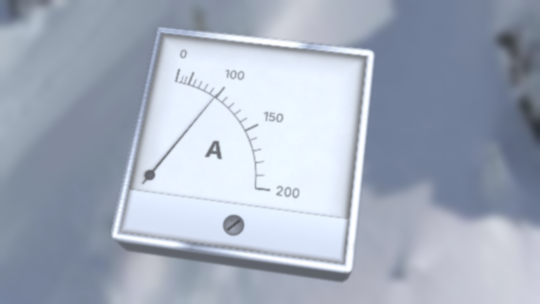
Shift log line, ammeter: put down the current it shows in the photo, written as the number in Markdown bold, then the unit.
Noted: **100** A
